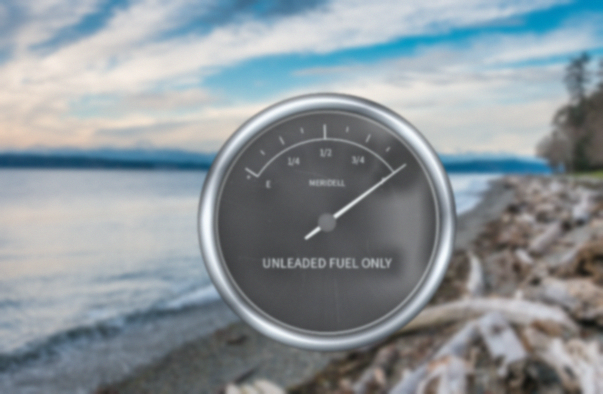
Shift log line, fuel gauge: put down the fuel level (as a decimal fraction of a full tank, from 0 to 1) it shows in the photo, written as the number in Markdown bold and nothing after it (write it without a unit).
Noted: **1**
